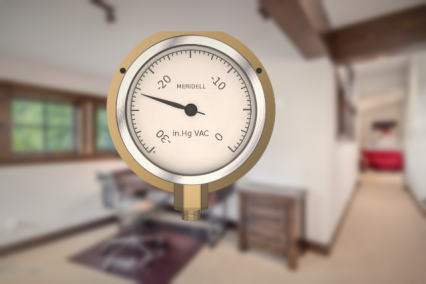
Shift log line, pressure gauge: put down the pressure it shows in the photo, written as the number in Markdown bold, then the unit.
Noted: **-23** inHg
